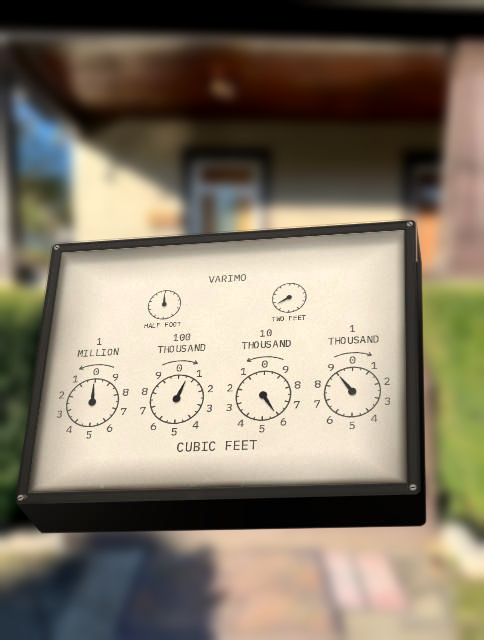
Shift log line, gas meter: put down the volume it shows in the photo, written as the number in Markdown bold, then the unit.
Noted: **5900** ft³
